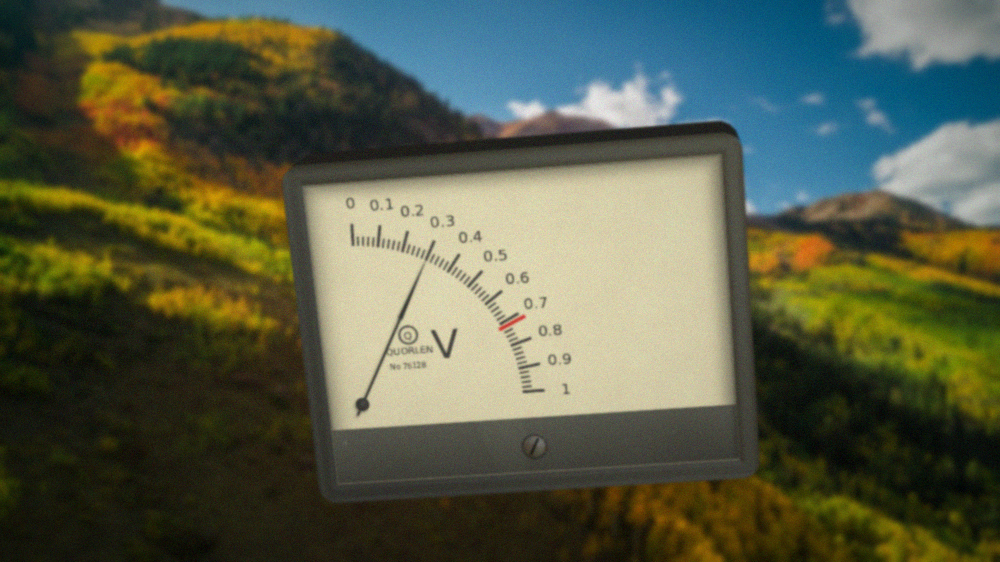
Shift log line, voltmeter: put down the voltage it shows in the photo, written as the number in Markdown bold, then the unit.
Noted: **0.3** V
